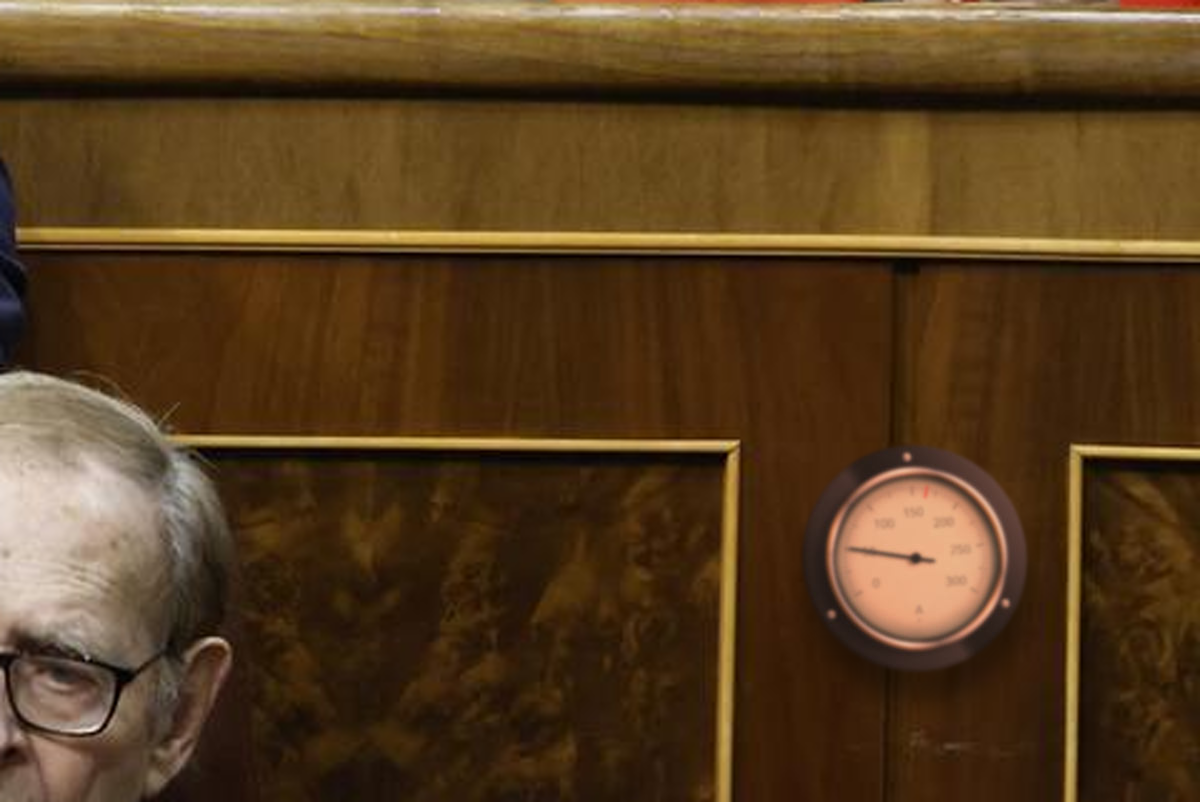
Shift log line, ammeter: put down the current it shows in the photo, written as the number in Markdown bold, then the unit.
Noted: **50** A
